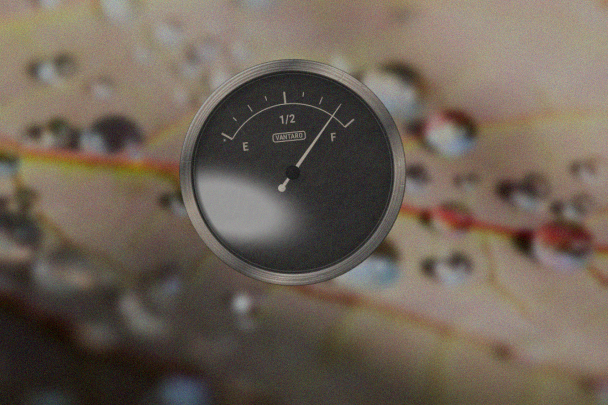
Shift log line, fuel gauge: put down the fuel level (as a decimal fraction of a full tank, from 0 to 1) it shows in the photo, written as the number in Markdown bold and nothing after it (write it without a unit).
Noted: **0.875**
